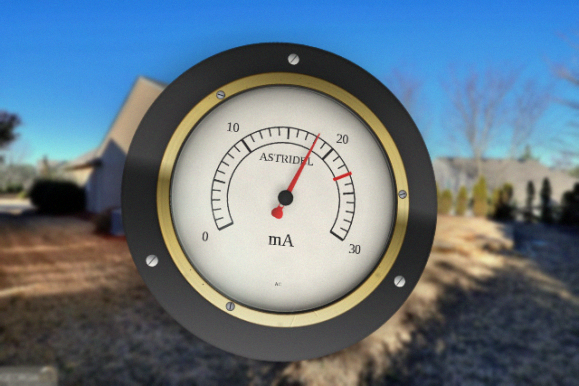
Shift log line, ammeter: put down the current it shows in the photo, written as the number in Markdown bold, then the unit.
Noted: **18** mA
